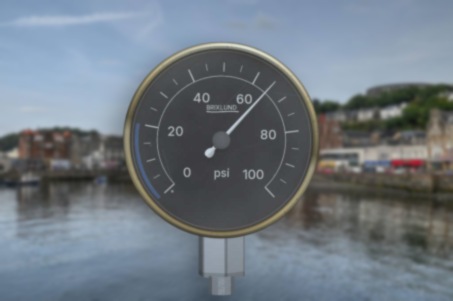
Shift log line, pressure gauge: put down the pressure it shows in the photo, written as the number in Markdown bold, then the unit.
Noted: **65** psi
